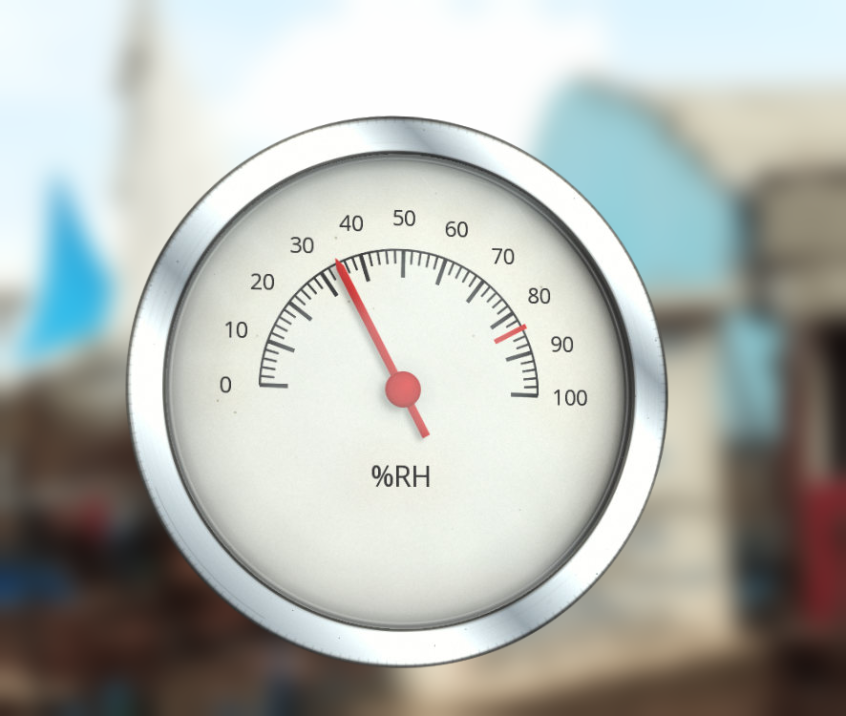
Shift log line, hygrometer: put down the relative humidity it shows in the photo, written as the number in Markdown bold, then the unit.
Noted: **34** %
